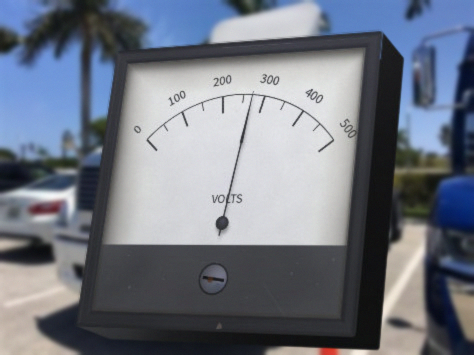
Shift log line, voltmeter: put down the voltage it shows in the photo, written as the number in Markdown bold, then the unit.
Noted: **275** V
